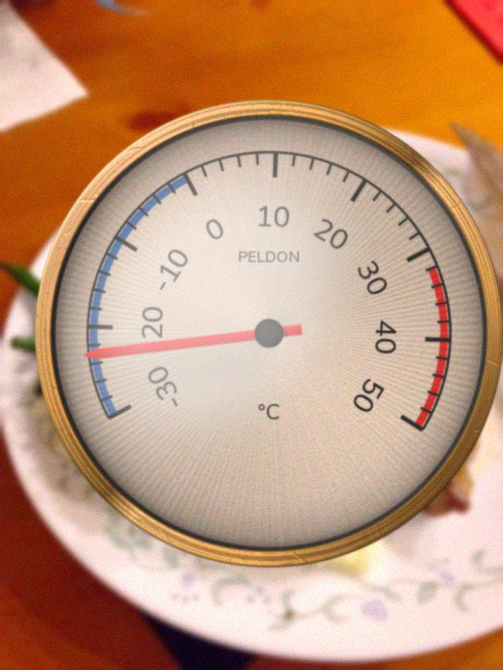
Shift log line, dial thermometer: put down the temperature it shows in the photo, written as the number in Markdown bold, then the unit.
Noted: **-23** °C
